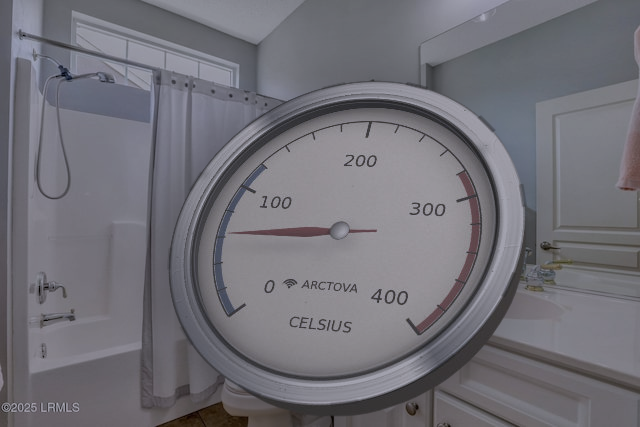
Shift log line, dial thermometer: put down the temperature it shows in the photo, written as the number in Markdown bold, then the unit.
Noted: **60** °C
